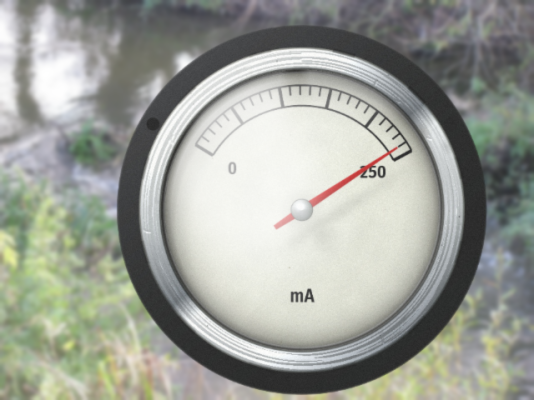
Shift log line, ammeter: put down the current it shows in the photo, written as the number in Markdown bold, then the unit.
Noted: **240** mA
